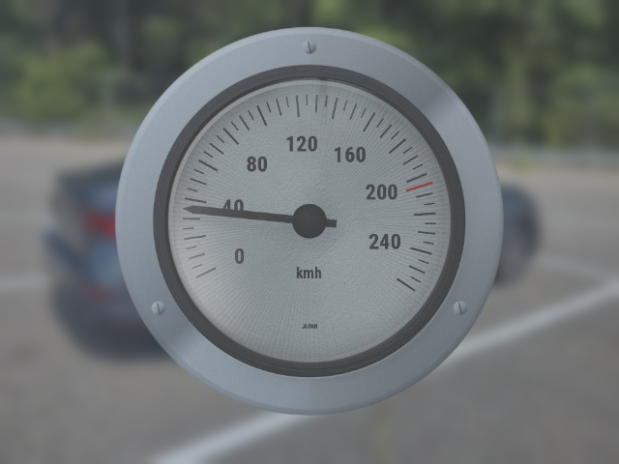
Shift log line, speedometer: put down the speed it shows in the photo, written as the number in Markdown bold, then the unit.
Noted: **35** km/h
